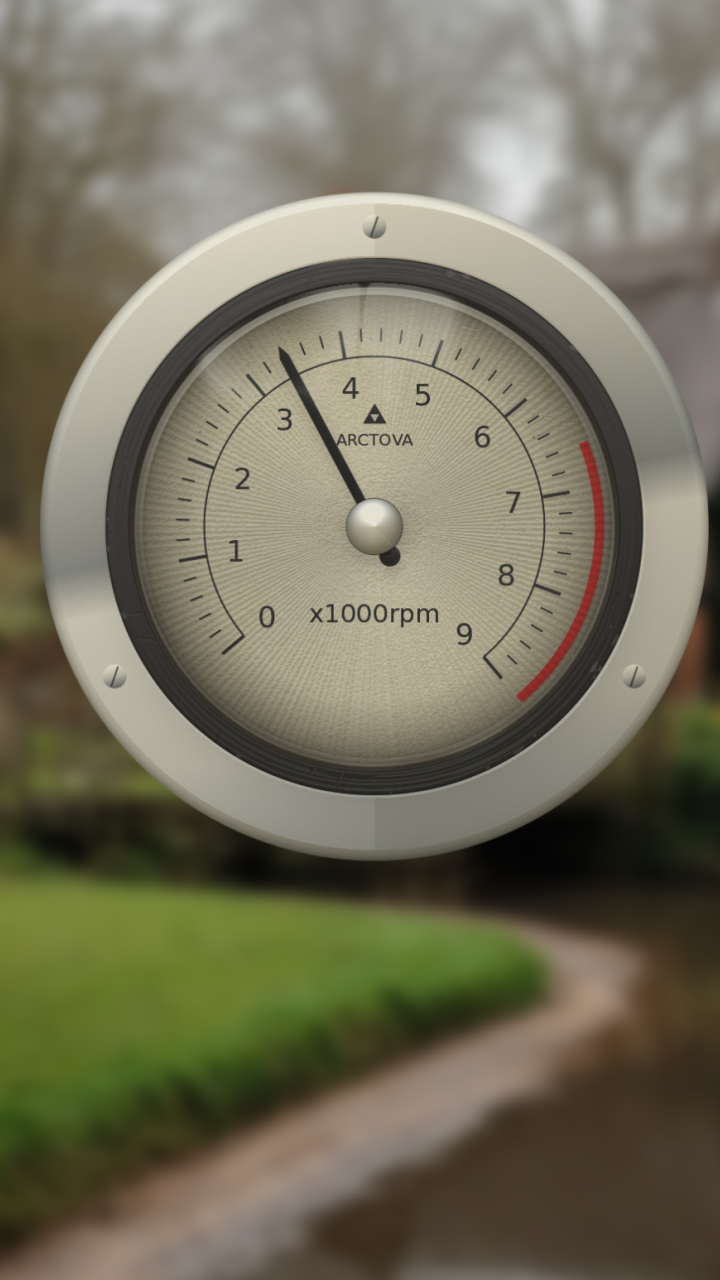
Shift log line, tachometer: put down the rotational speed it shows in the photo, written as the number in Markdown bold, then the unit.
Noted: **3400** rpm
